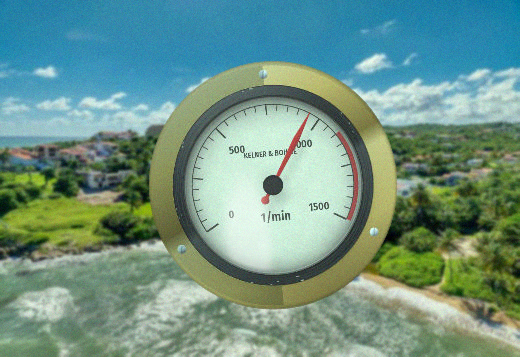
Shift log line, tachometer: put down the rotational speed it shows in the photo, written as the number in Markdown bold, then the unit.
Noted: **950** rpm
